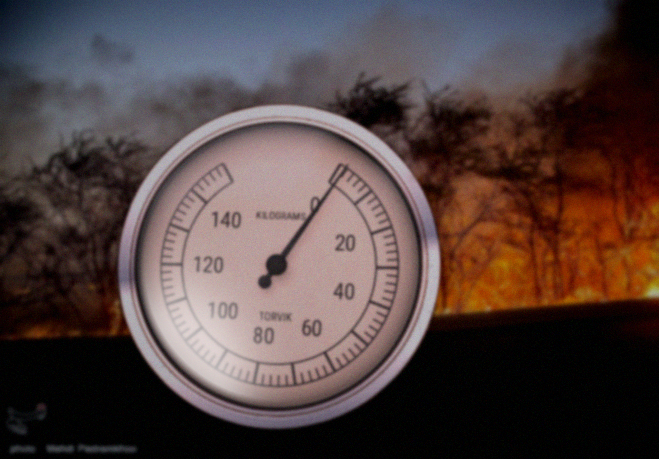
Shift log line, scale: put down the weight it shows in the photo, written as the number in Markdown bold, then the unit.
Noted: **2** kg
